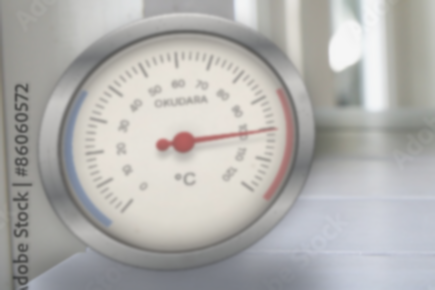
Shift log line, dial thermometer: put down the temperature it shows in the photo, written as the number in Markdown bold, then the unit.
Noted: **100** °C
